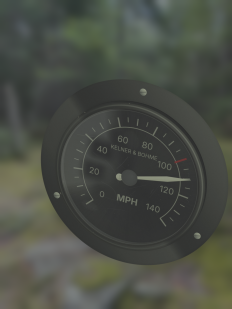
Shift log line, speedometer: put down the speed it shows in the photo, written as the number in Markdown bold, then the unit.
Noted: **110** mph
